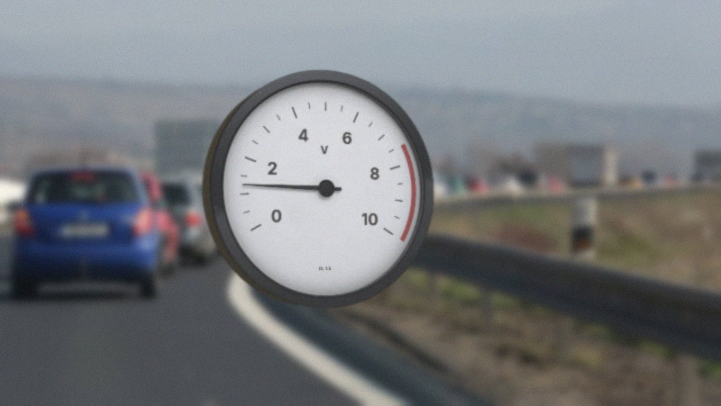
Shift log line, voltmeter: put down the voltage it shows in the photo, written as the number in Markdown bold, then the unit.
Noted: **1.25** V
